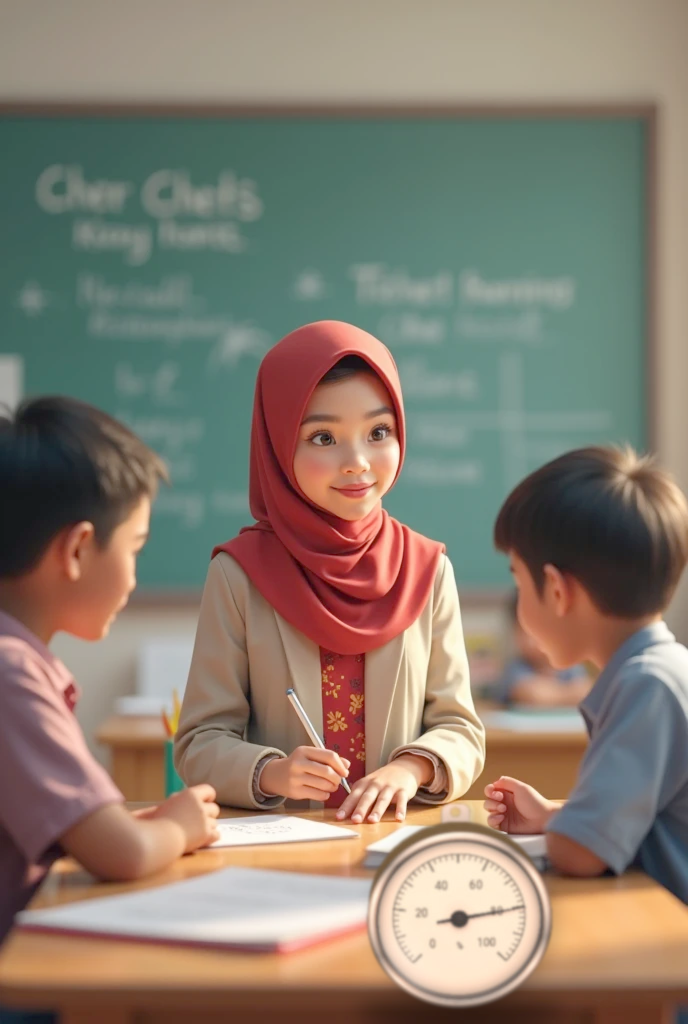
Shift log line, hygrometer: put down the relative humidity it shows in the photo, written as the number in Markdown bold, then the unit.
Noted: **80** %
